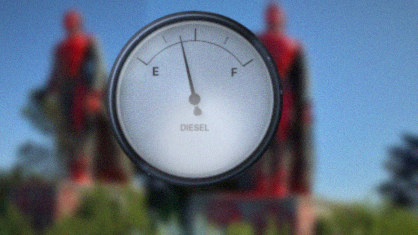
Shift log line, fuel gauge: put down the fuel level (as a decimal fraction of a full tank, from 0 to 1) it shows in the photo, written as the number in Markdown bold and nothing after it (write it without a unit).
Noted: **0.375**
